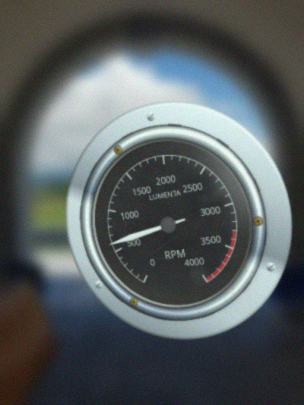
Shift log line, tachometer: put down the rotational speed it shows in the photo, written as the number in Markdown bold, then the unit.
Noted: **600** rpm
